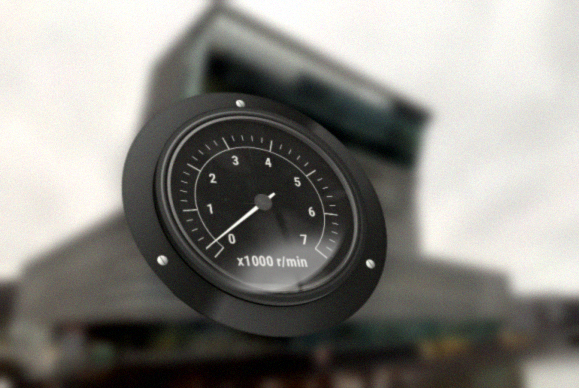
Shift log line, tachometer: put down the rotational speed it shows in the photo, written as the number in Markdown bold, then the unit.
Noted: **200** rpm
